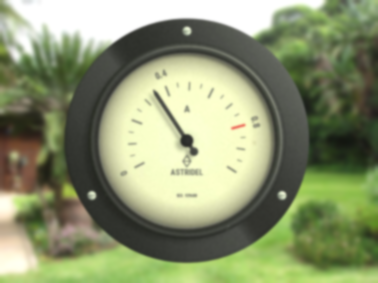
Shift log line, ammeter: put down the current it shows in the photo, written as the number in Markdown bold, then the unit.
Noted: **0.35** A
